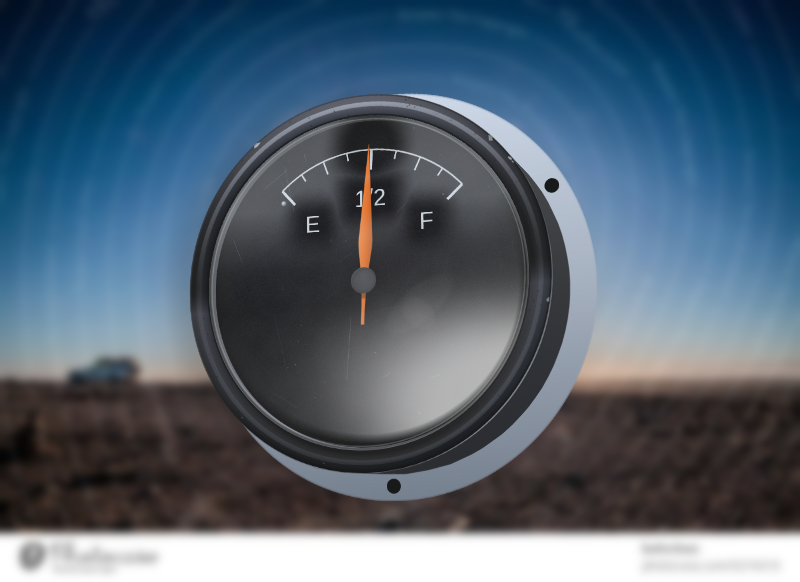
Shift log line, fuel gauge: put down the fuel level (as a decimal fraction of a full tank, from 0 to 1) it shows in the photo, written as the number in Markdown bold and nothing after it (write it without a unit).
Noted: **0.5**
